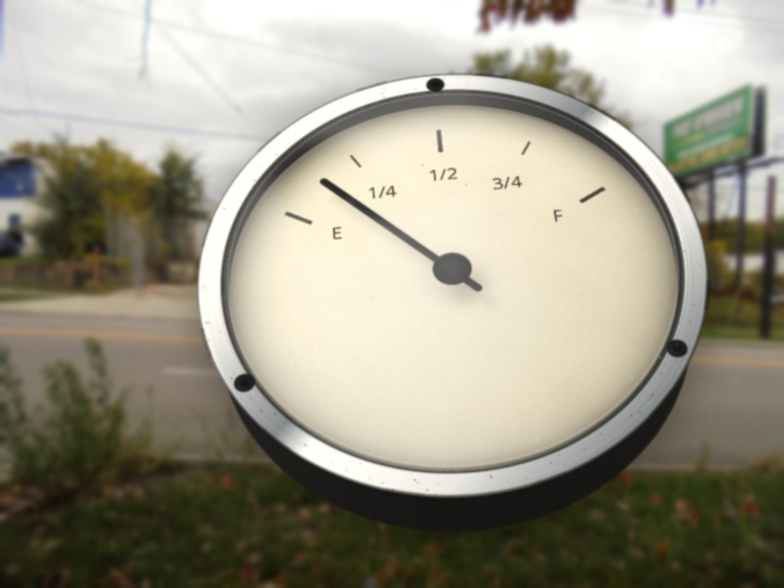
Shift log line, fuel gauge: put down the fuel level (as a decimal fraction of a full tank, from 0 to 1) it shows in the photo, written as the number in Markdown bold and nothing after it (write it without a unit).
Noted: **0.125**
